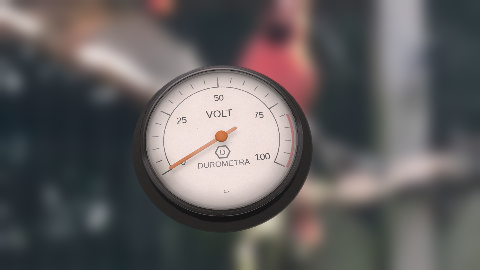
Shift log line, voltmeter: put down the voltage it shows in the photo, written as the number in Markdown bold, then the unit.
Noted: **0** V
